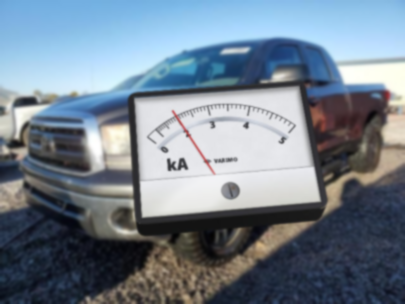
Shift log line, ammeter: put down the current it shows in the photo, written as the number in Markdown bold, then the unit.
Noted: **2** kA
